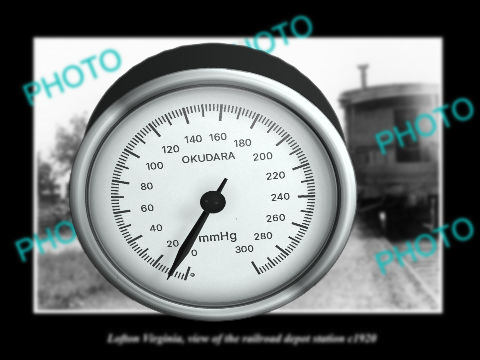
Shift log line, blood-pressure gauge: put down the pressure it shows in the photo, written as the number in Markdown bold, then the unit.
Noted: **10** mmHg
